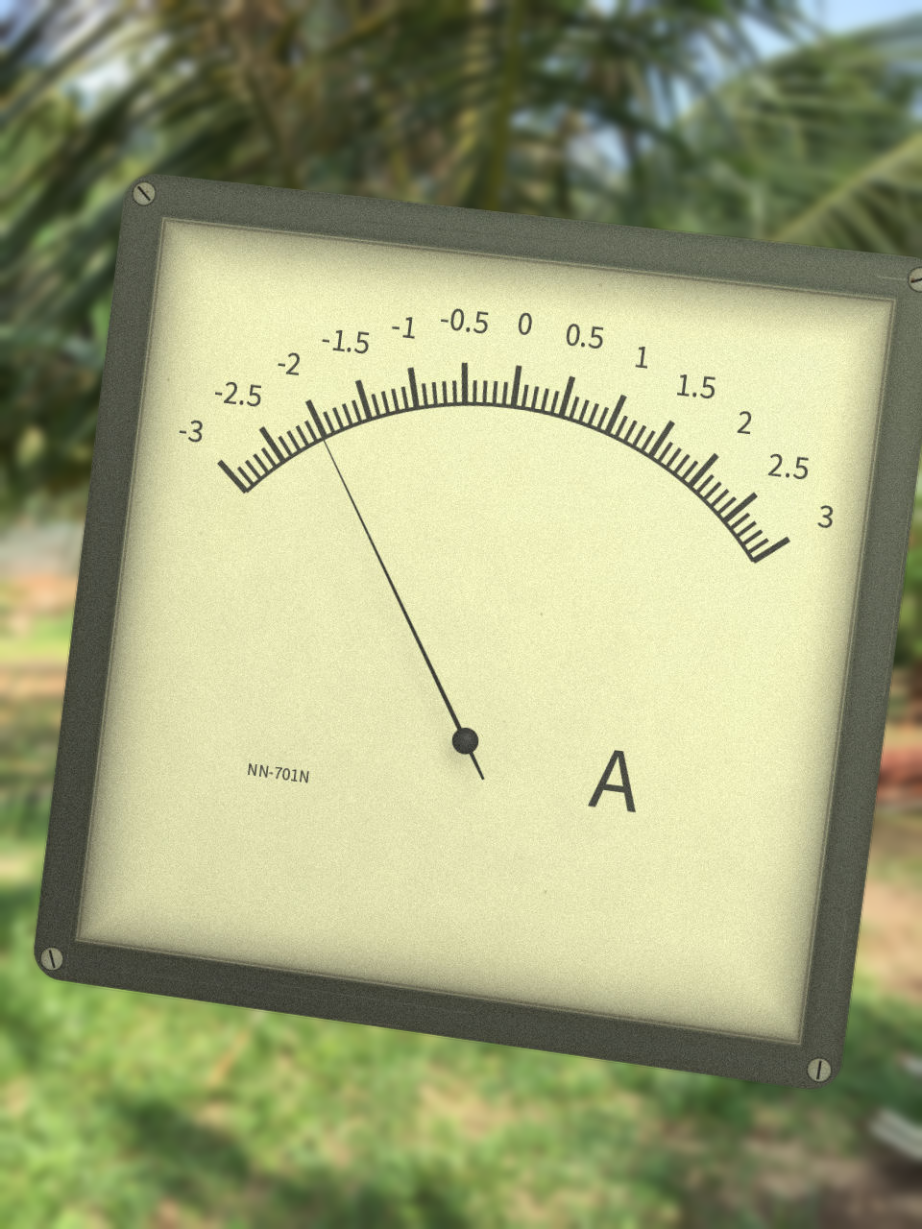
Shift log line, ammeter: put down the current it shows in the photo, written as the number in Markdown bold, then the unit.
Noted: **-2** A
